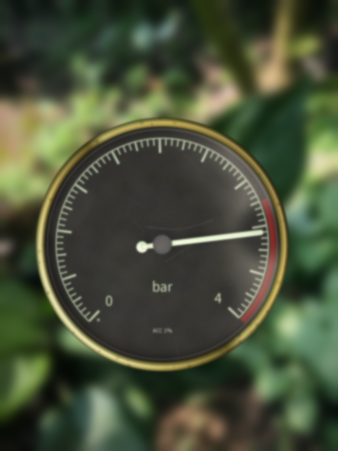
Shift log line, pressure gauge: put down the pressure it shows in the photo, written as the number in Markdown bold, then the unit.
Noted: **3.25** bar
